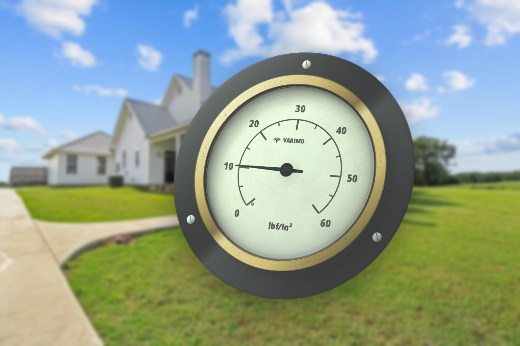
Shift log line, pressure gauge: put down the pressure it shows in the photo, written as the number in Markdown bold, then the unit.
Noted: **10** psi
